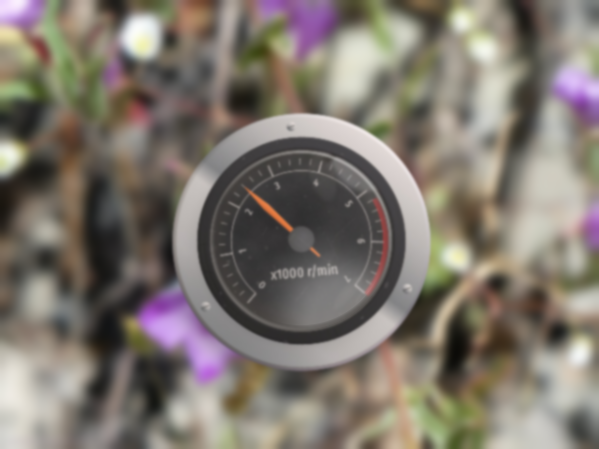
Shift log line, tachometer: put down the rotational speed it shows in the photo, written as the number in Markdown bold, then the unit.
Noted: **2400** rpm
